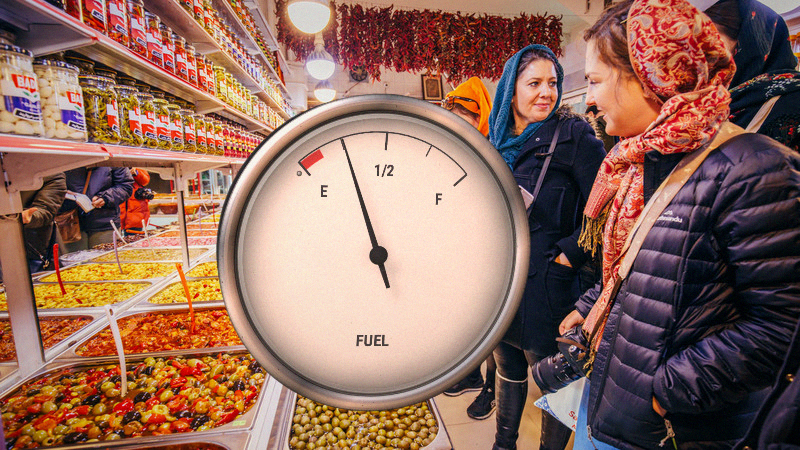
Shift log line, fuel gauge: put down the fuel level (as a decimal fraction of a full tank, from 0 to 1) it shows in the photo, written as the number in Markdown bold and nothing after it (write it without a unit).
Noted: **0.25**
